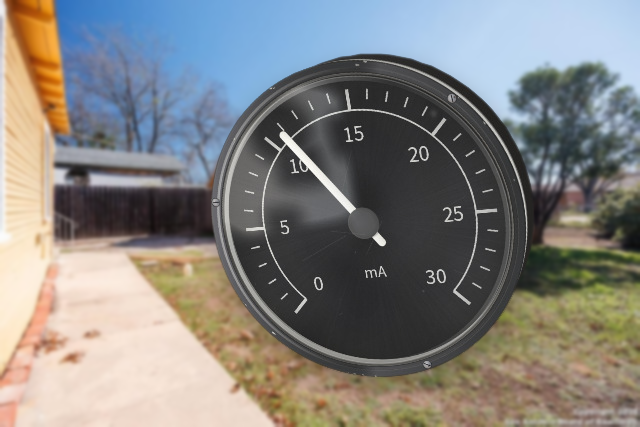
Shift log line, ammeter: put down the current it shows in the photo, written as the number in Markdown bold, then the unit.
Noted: **11** mA
